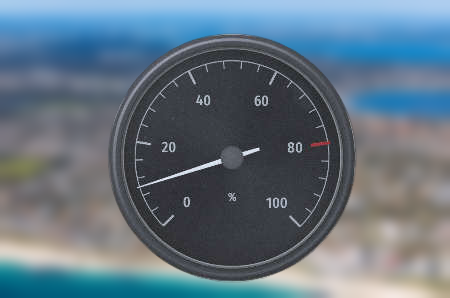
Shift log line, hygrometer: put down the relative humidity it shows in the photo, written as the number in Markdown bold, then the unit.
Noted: **10** %
